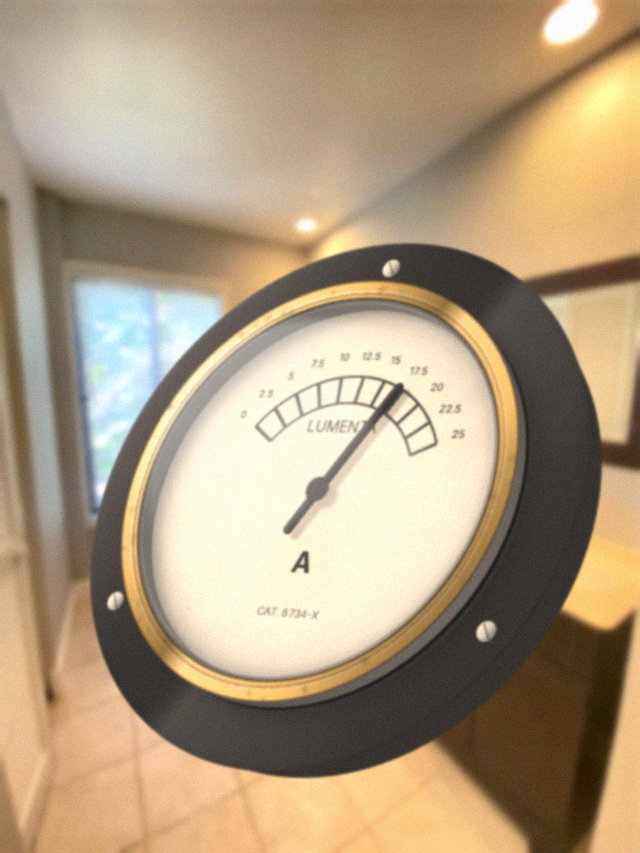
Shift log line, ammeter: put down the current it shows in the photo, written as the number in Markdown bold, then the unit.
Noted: **17.5** A
